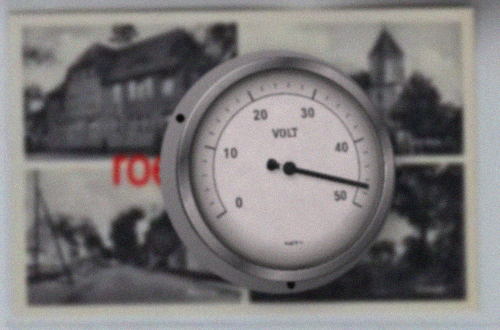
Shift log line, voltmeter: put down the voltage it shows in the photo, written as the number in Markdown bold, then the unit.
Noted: **47** V
